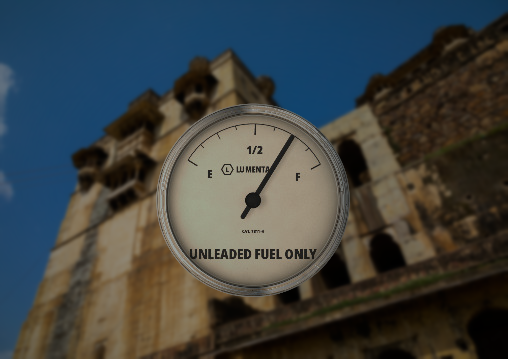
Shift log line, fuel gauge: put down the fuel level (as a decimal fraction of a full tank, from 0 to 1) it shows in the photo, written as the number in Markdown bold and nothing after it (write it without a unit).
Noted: **0.75**
